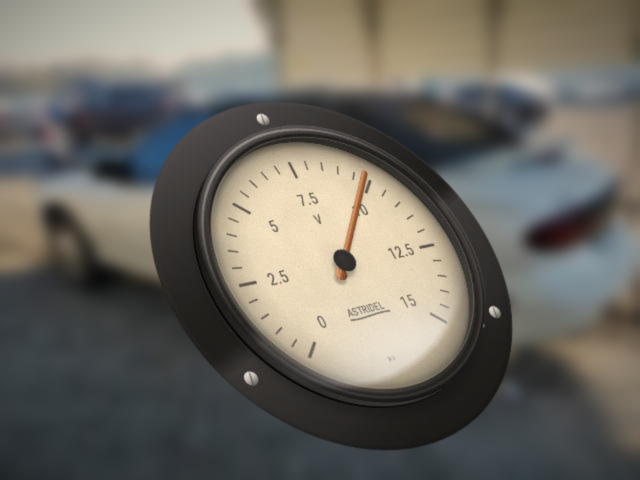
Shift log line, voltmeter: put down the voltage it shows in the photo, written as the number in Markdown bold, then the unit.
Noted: **9.75** V
